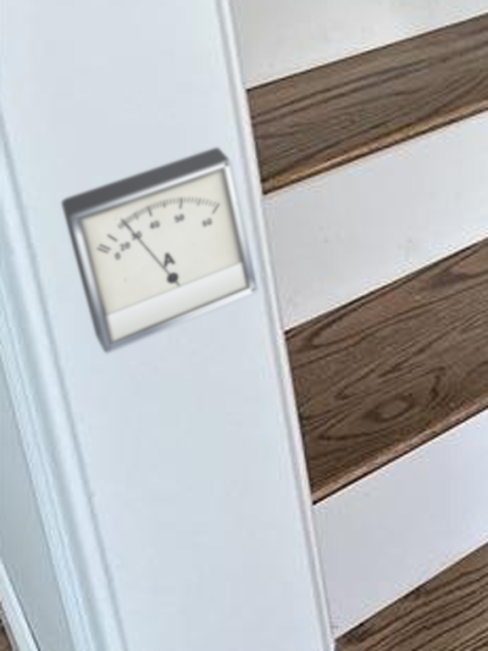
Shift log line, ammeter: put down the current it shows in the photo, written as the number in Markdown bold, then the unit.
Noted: **30** A
